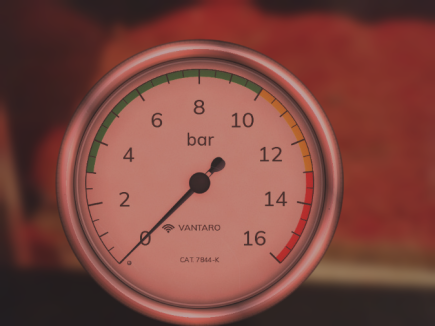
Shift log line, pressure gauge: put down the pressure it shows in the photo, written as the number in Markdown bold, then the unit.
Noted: **0** bar
